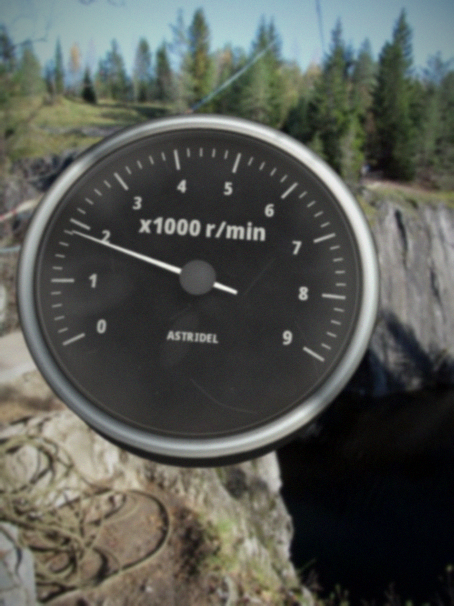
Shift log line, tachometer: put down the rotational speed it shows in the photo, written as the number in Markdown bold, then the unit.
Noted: **1800** rpm
